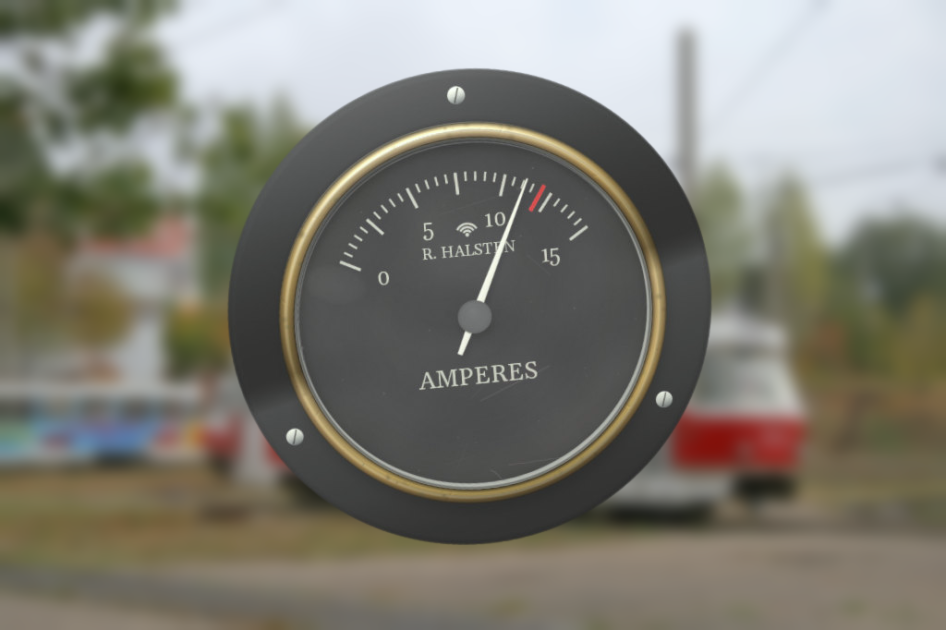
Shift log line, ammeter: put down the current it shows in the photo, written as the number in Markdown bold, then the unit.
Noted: **11** A
